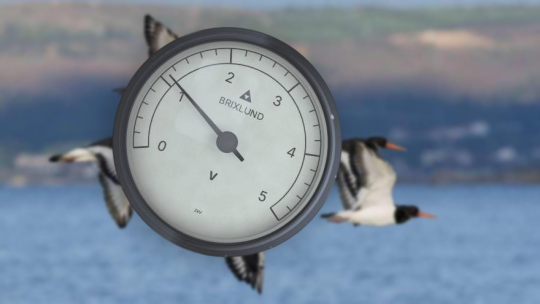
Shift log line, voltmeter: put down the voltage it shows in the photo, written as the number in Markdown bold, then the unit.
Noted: **1.1** V
